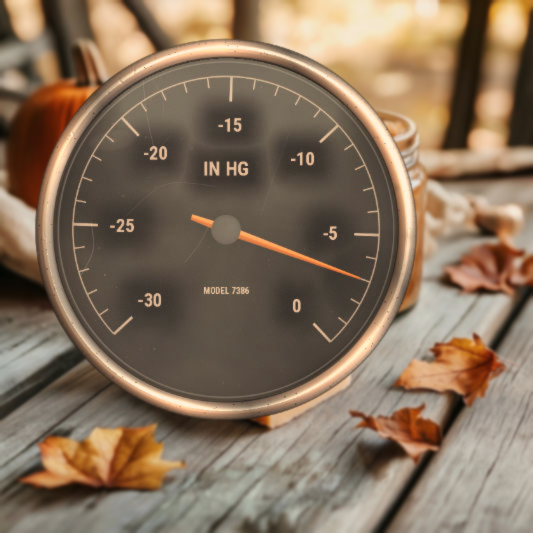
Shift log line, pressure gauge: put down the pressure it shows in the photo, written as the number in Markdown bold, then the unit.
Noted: **-3** inHg
